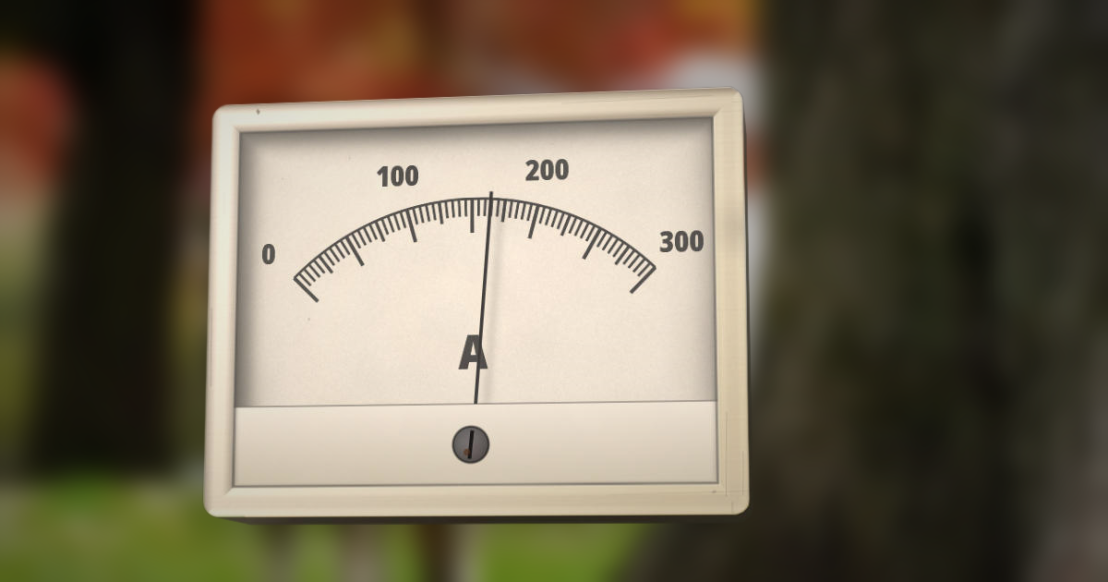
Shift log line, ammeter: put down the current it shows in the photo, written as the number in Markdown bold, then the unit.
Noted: **165** A
